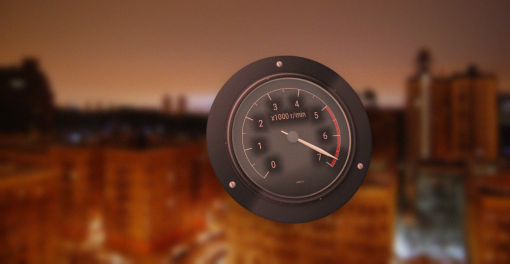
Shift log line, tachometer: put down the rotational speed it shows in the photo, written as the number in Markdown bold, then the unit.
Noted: **6750** rpm
